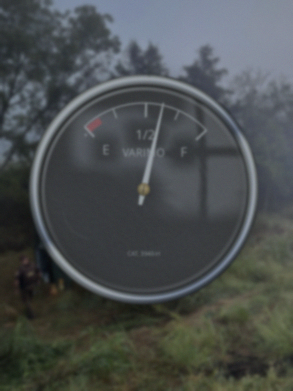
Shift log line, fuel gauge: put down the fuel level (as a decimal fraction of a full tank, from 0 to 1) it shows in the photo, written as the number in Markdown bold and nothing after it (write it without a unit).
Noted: **0.625**
